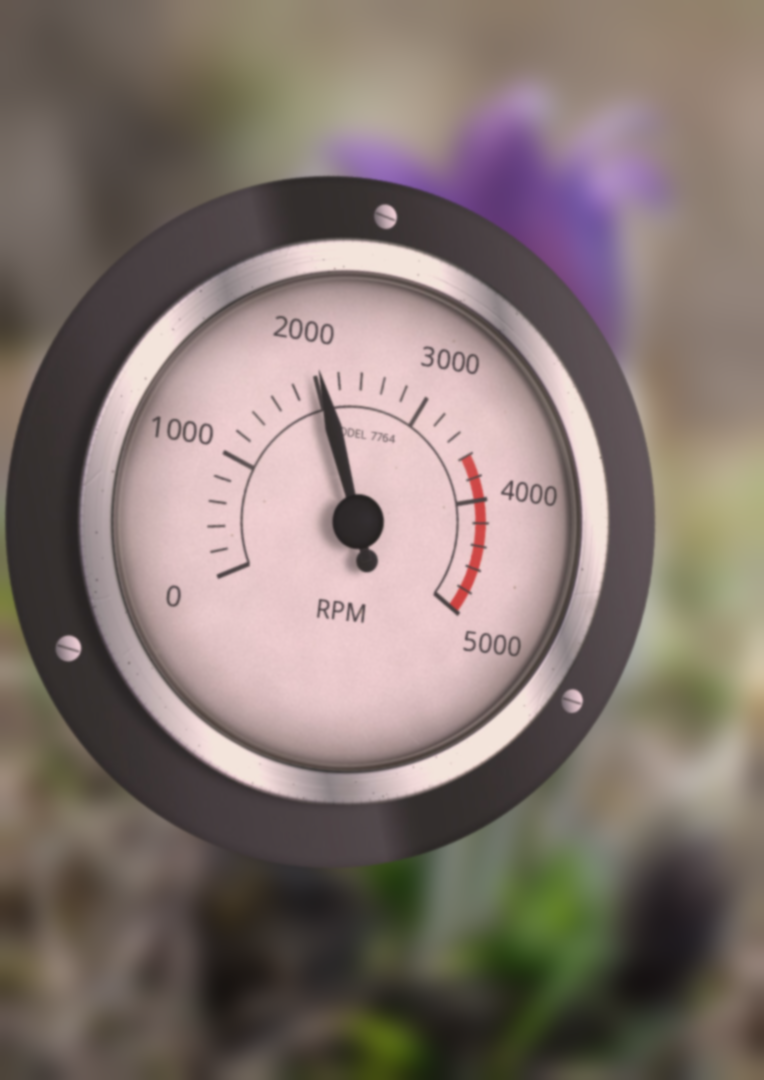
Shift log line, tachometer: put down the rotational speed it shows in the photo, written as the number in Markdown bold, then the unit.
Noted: **2000** rpm
